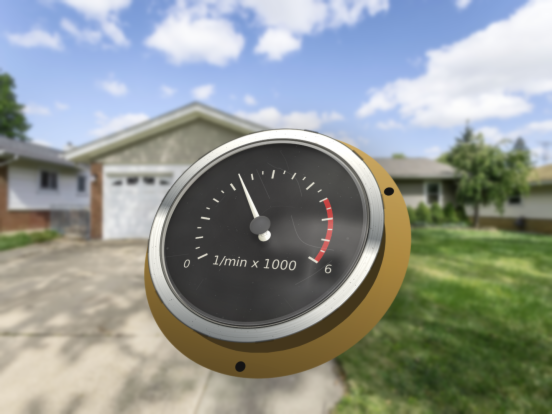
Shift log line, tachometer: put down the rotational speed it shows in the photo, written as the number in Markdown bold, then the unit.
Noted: **2250** rpm
